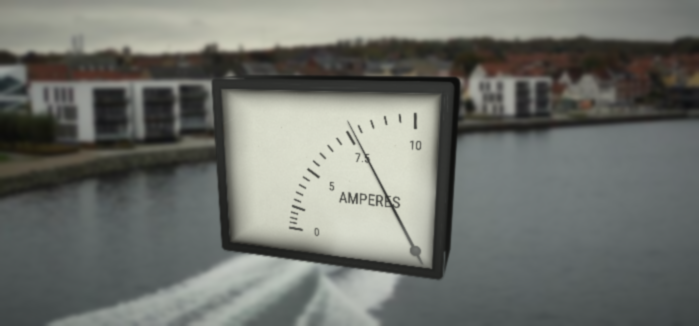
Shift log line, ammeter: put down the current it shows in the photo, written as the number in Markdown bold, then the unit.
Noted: **7.75** A
